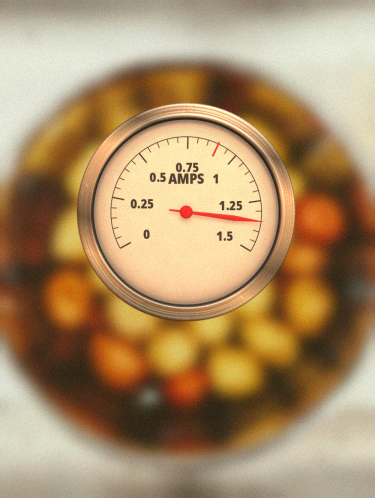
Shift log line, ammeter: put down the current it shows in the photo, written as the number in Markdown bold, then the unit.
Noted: **1.35** A
